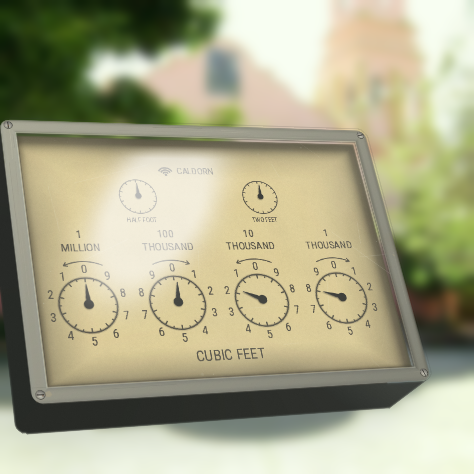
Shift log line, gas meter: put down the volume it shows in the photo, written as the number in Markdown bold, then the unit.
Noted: **1800** ft³
